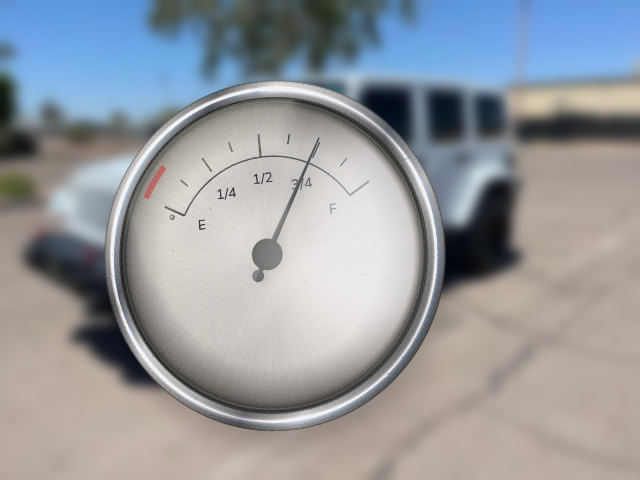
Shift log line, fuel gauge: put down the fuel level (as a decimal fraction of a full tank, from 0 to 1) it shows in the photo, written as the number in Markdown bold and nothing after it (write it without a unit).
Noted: **0.75**
